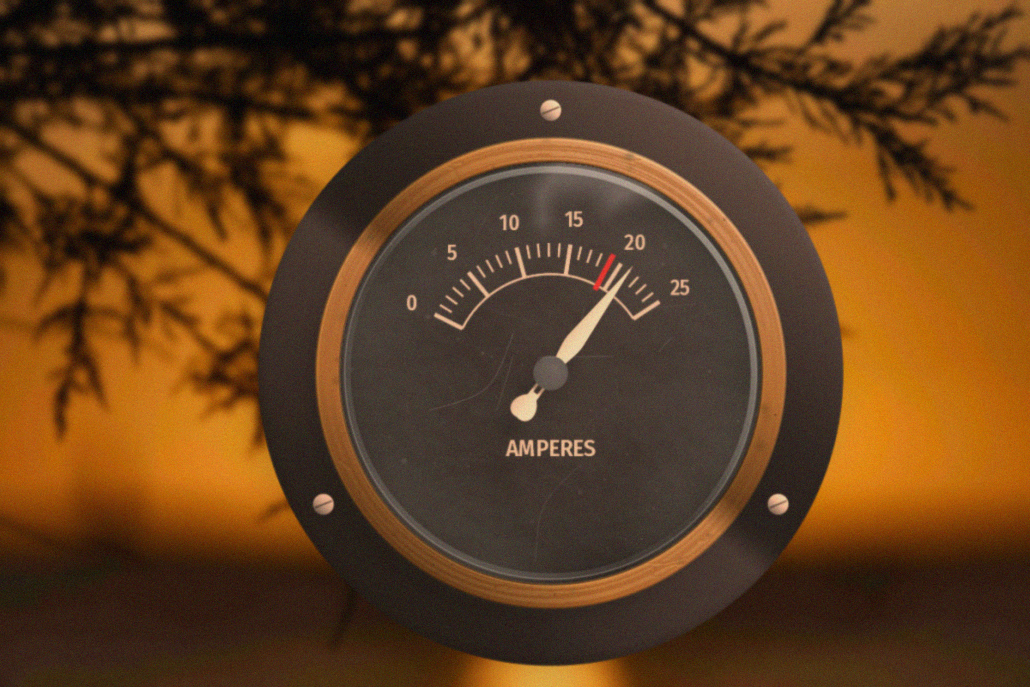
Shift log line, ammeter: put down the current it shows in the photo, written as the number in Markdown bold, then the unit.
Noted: **21** A
